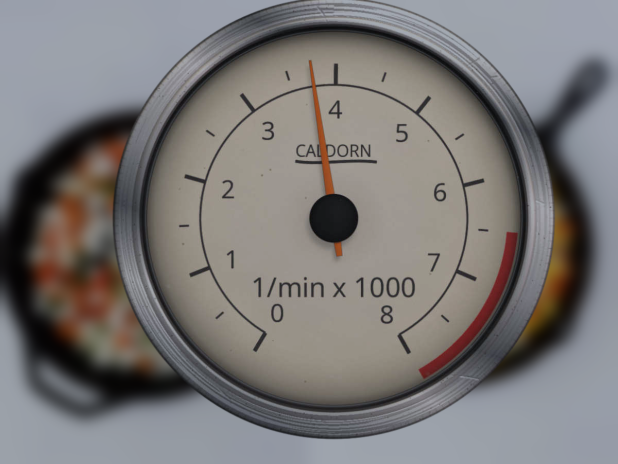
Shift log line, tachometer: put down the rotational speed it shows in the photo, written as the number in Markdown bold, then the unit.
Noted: **3750** rpm
